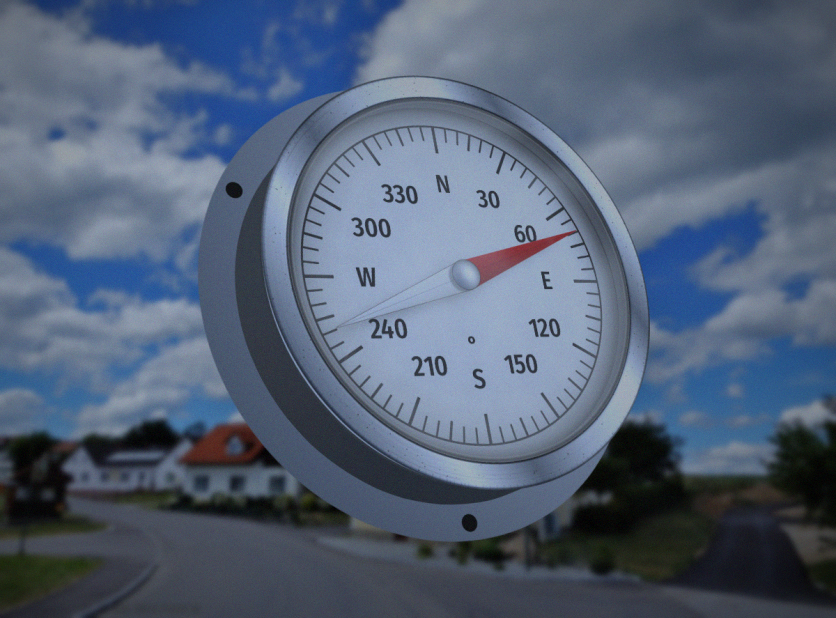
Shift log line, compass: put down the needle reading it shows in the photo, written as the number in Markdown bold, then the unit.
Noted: **70** °
